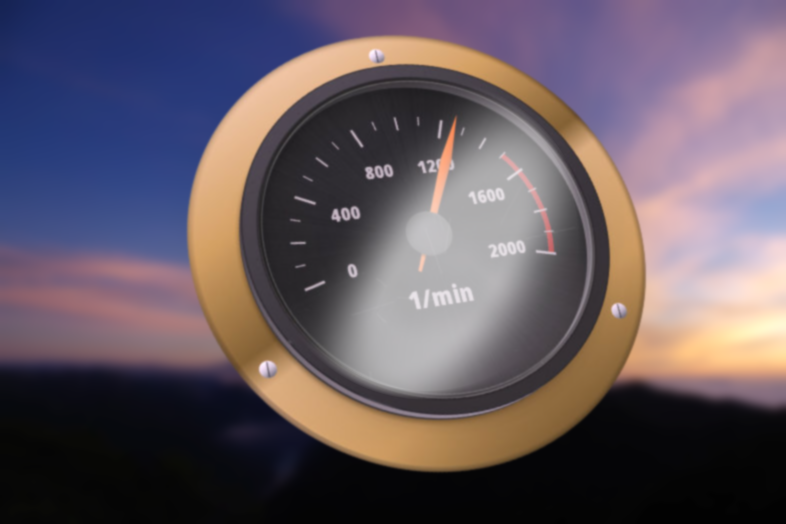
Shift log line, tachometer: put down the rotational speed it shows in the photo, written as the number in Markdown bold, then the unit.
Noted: **1250** rpm
